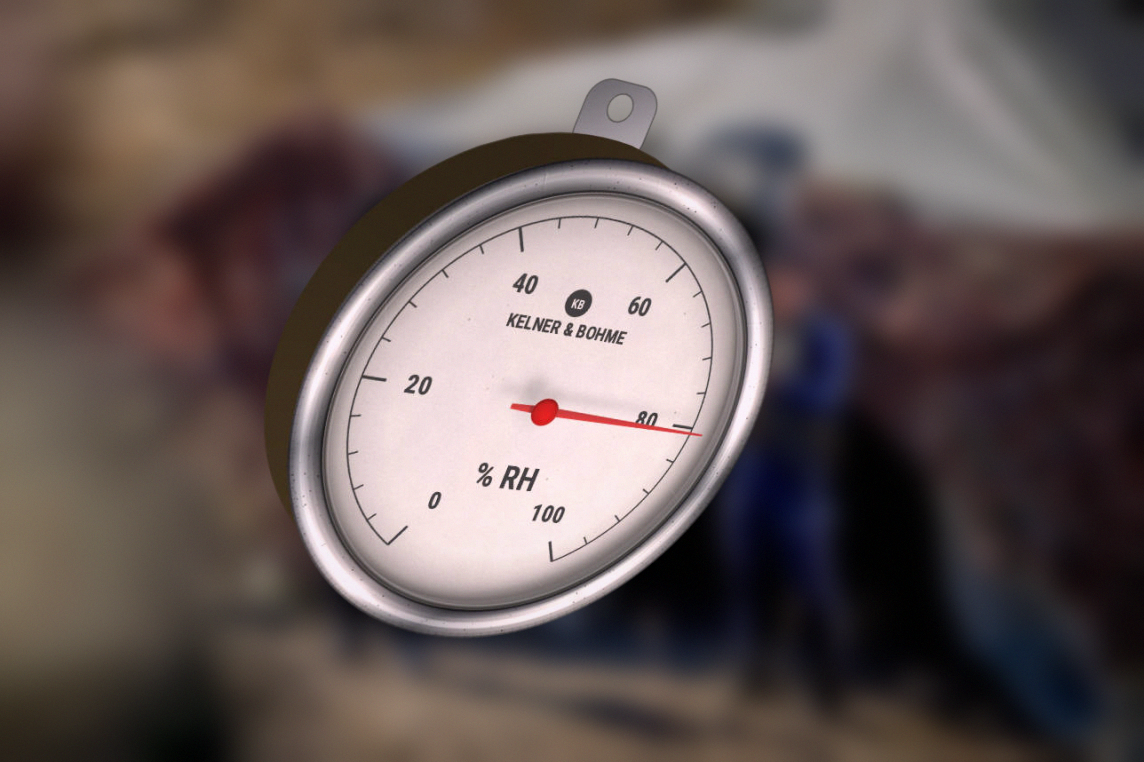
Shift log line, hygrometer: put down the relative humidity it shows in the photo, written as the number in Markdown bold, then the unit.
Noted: **80** %
